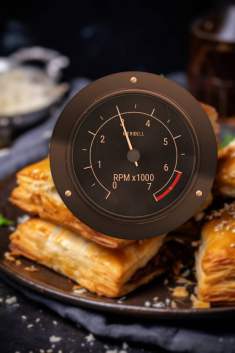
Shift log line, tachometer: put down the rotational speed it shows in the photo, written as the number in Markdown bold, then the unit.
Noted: **3000** rpm
